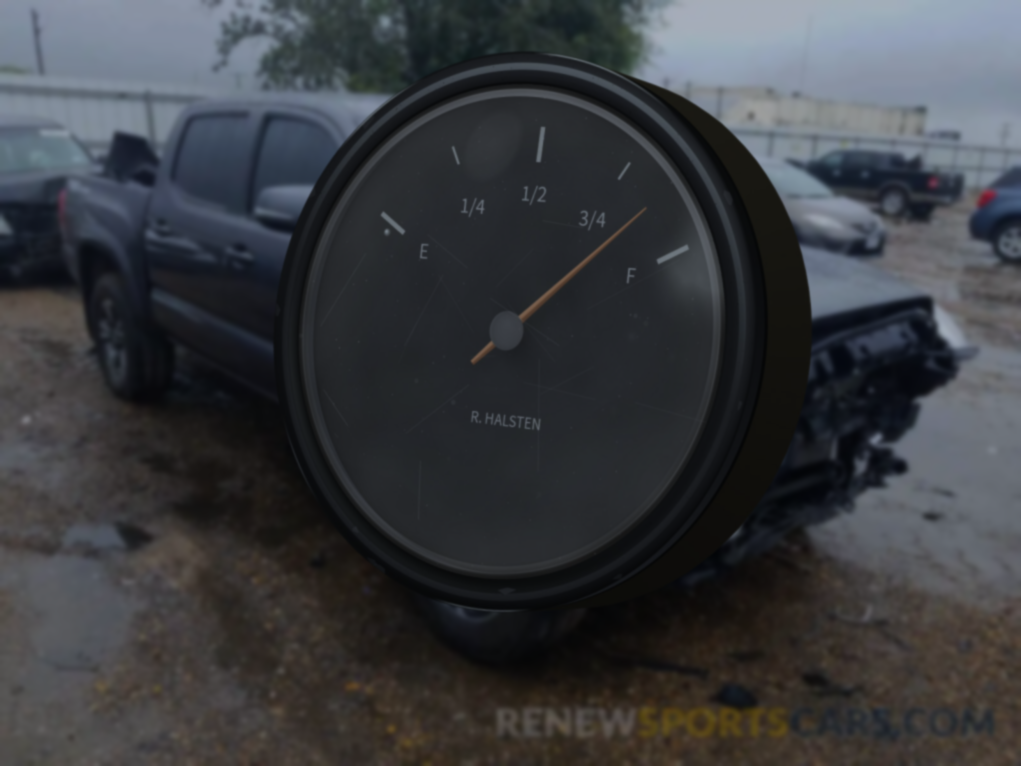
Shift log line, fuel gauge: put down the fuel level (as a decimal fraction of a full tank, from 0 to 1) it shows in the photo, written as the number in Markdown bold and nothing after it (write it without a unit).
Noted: **0.875**
